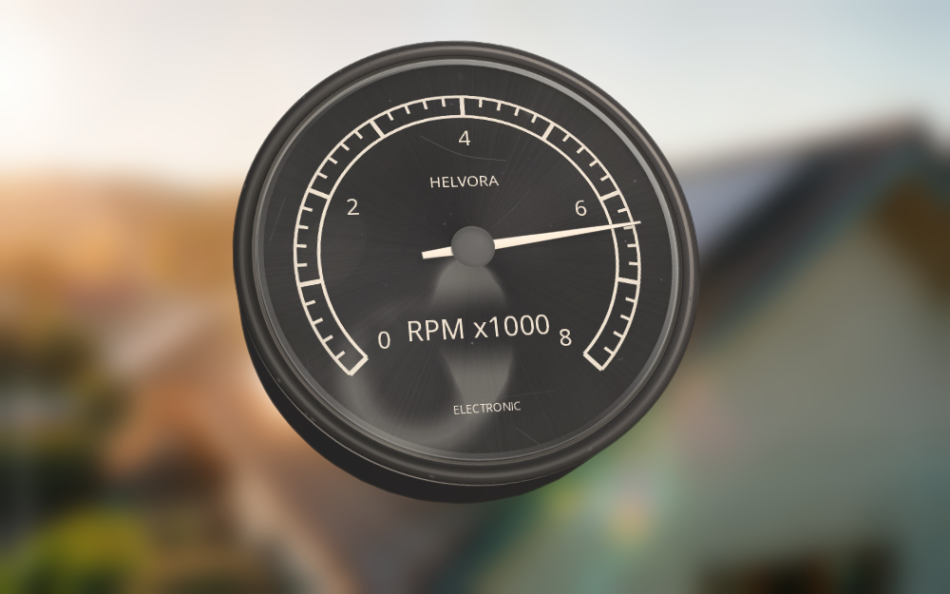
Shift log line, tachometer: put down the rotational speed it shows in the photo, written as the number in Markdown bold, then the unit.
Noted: **6400** rpm
